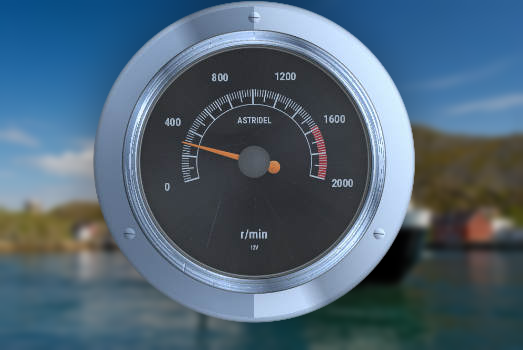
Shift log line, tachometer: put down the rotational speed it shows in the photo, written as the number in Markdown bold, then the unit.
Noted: **300** rpm
